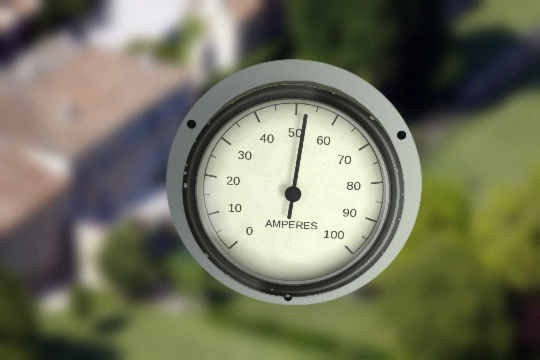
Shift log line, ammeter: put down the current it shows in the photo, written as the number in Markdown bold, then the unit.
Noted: **52.5** A
